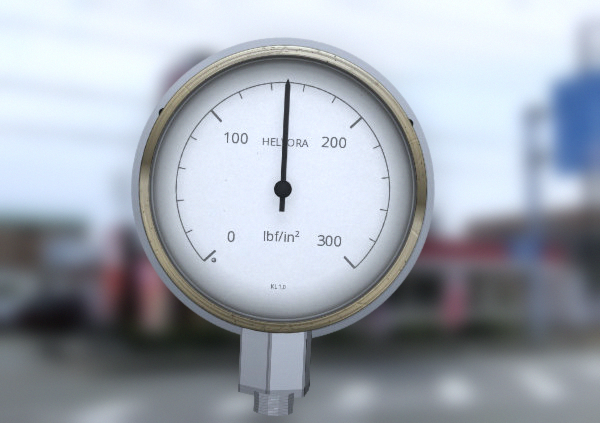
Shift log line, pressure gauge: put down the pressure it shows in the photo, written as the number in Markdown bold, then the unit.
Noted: **150** psi
